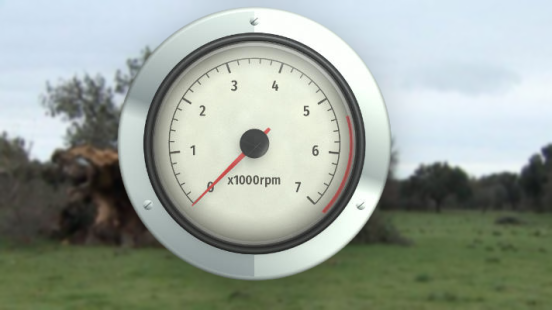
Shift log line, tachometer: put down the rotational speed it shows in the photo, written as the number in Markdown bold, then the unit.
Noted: **0** rpm
